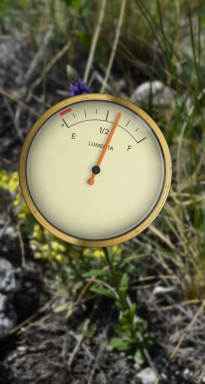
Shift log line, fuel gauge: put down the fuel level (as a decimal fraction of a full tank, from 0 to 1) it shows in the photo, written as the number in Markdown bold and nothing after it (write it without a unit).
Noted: **0.625**
